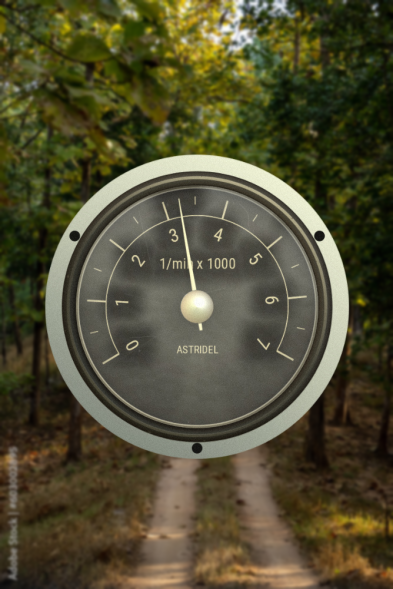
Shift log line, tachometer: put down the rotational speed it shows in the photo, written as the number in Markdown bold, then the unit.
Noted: **3250** rpm
